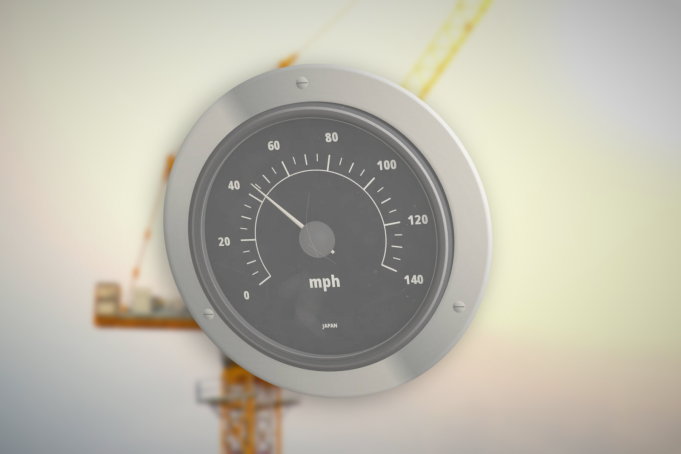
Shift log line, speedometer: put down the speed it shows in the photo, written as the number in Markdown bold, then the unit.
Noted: **45** mph
